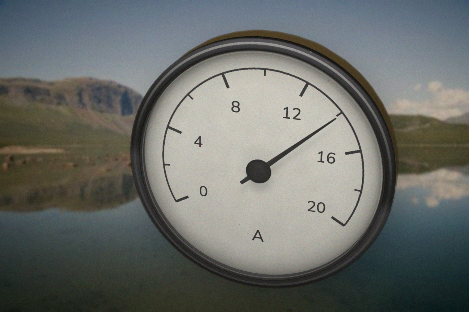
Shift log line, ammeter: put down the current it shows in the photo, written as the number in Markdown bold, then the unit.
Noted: **14** A
